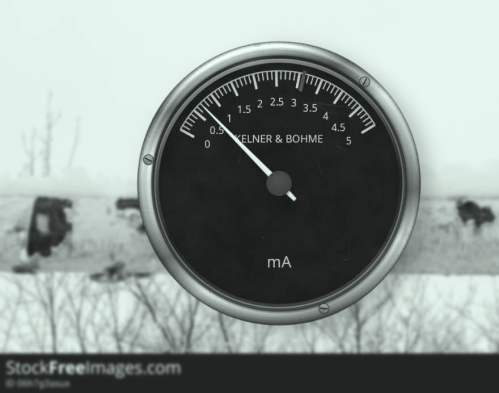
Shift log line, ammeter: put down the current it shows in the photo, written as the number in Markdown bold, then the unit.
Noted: **0.7** mA
